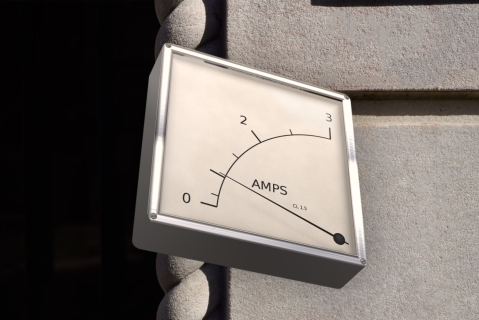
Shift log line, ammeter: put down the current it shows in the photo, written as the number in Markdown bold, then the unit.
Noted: **1** A
